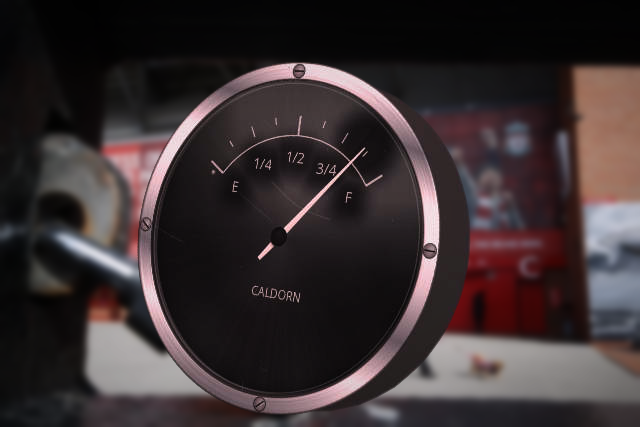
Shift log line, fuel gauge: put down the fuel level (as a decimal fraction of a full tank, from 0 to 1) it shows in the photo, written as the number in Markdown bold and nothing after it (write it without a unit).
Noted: **0.875**
